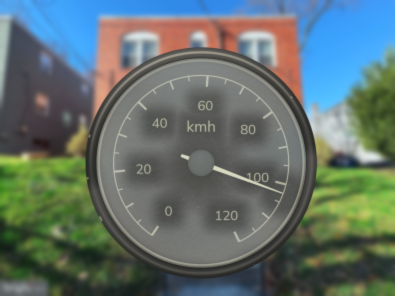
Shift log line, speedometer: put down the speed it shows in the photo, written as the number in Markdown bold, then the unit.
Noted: **102.5** km/h
